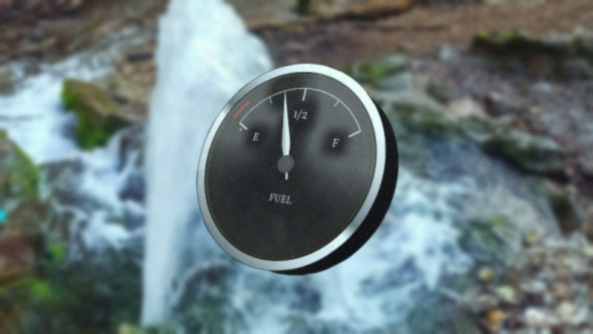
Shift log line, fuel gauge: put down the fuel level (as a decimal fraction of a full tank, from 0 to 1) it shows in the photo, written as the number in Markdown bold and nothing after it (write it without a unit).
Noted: **0.375**
